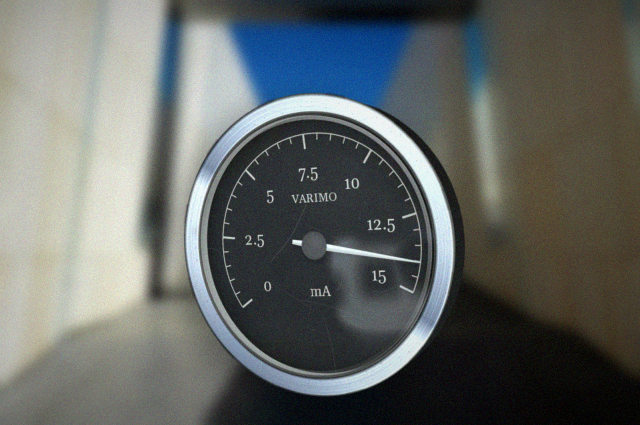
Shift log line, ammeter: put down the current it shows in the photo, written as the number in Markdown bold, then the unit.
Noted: **14** mA
